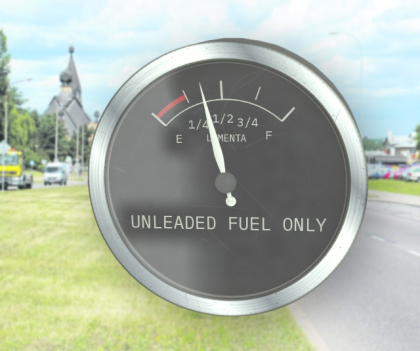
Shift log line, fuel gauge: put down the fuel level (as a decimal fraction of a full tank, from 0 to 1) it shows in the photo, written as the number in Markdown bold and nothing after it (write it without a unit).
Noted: **0.375**
